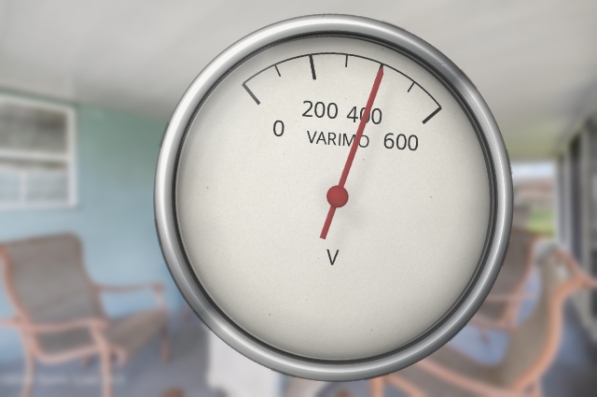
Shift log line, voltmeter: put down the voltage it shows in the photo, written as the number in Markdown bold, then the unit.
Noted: **400** V
